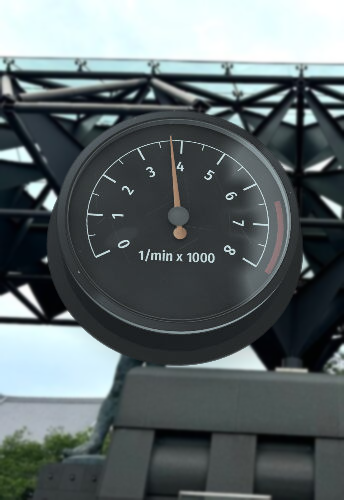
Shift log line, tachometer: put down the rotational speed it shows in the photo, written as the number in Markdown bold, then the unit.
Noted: **3750** rpm
